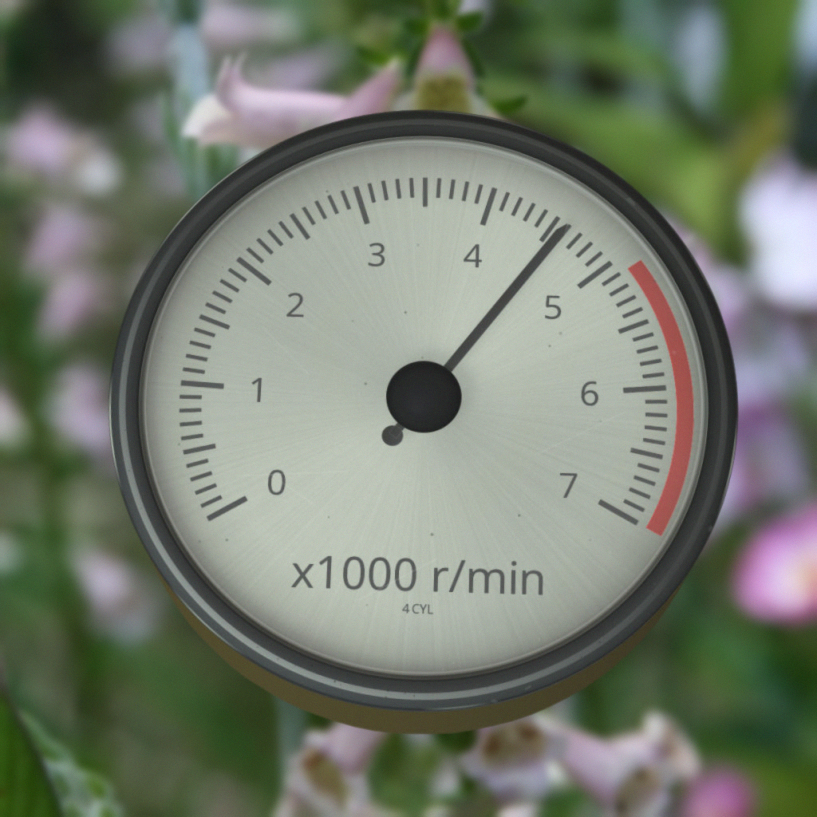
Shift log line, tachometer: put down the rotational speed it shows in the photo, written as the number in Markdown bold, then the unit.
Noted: **4600** rpm
